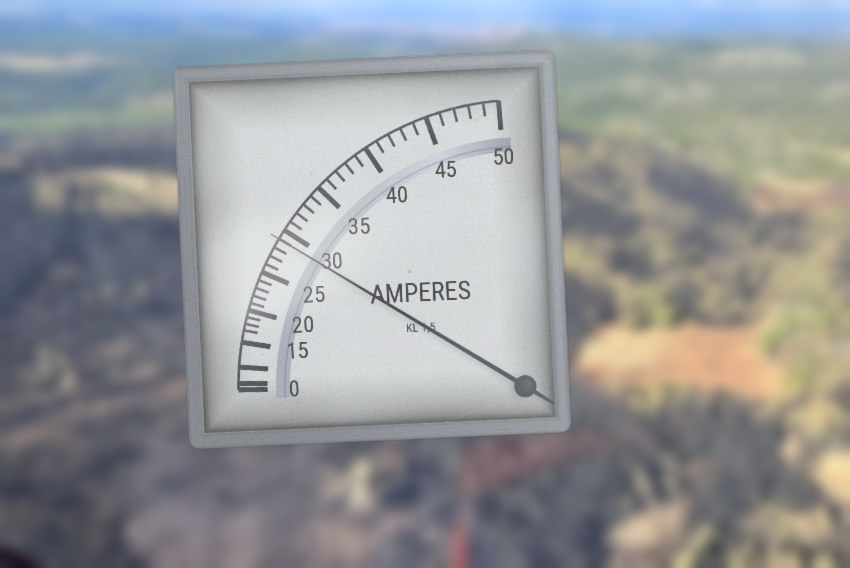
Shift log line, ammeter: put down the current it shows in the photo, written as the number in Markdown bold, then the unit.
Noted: **29** A
